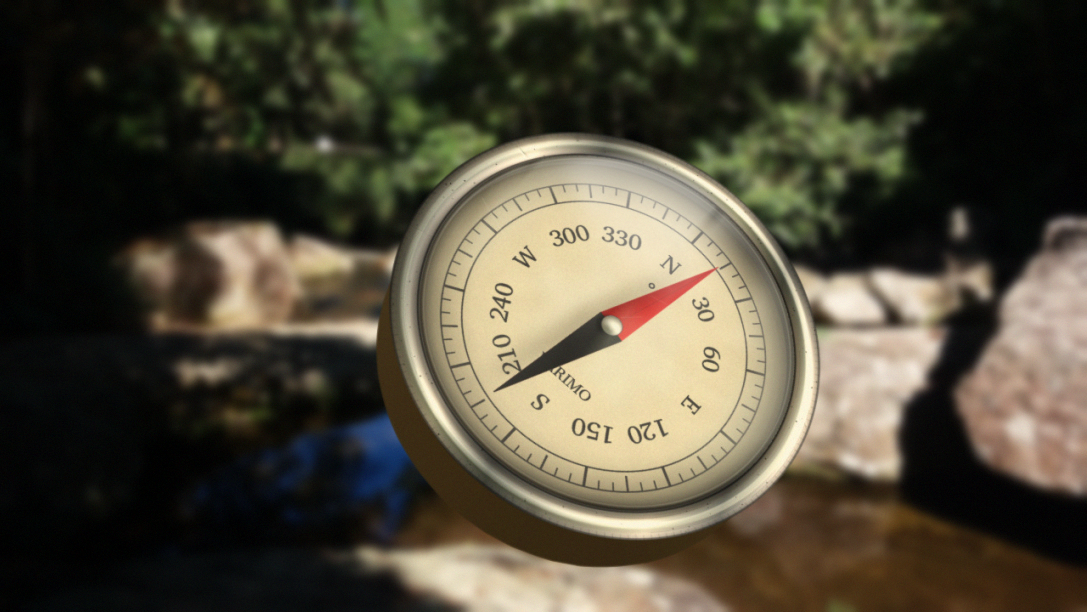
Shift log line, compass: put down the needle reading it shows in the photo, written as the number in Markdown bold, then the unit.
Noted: **15** °
